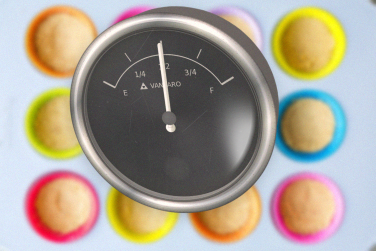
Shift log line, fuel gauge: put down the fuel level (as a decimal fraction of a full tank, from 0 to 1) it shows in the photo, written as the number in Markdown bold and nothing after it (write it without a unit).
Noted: **0.5**
